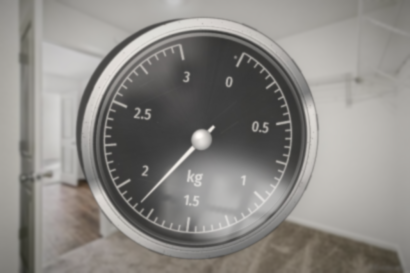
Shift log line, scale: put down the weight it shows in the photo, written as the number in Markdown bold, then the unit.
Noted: **1.85** kg
